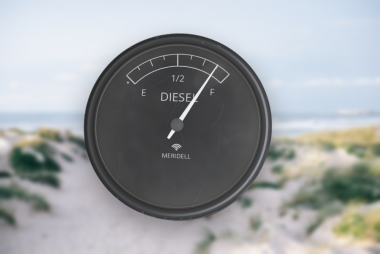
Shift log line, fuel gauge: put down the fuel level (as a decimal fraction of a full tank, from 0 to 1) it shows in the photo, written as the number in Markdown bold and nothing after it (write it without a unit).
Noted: **0.875**
